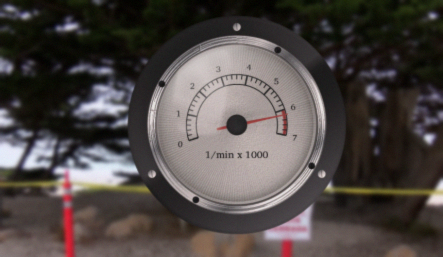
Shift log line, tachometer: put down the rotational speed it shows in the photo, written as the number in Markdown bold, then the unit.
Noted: **6200** rpm
